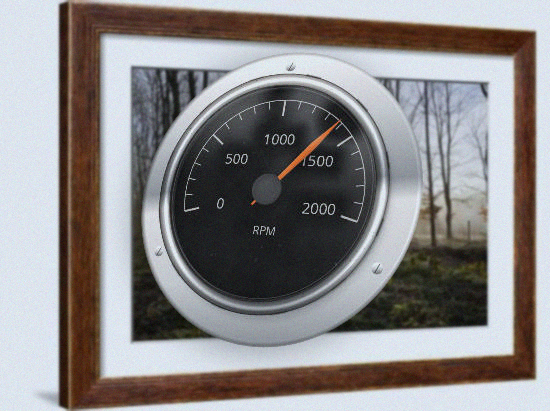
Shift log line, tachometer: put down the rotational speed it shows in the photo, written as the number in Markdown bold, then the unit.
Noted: **1400** rpm
